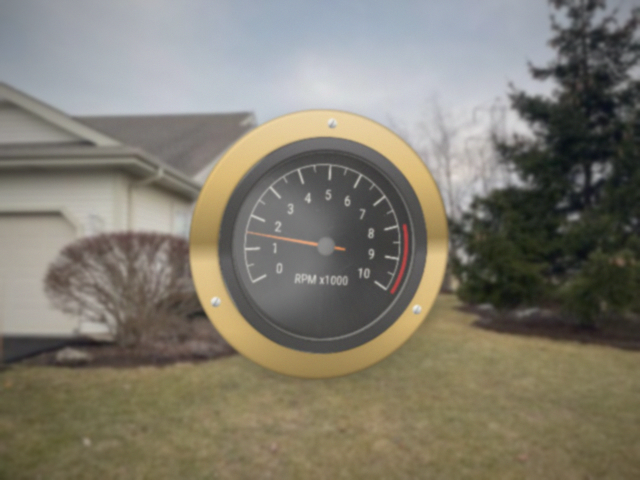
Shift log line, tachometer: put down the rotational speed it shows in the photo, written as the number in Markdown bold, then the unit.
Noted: **1500** rpm
